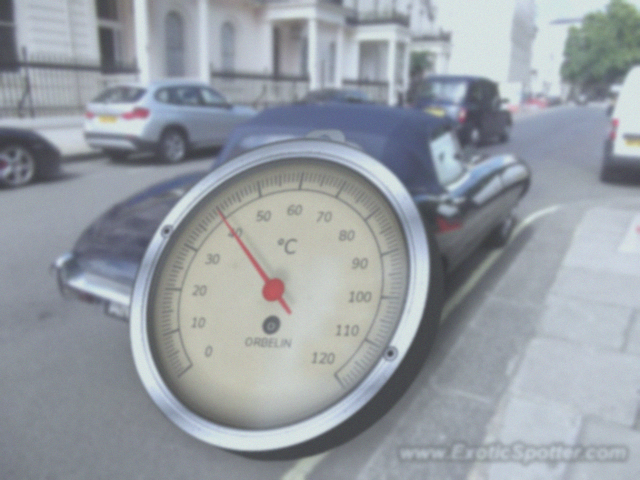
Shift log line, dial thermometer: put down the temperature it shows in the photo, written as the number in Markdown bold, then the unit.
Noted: **40** °C
